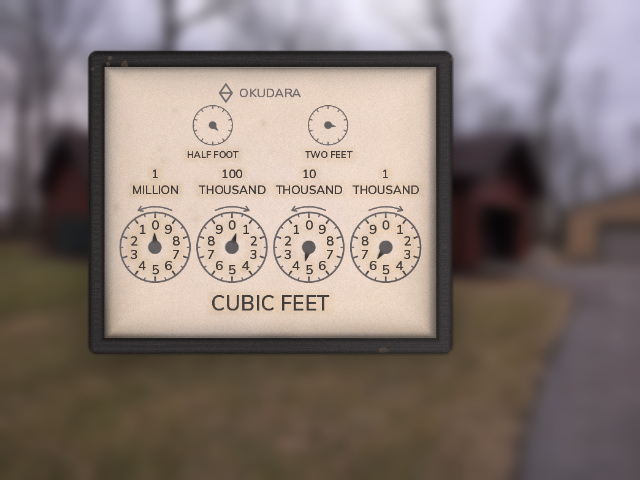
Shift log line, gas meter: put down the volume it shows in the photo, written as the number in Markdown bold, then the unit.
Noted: **4600** ft³
